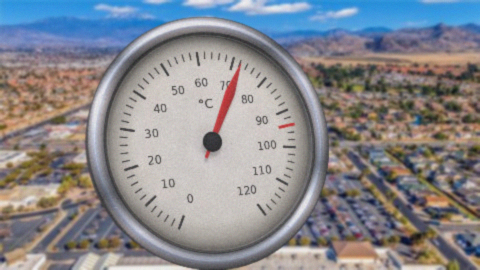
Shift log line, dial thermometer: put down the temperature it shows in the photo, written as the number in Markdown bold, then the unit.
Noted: **72** °C
